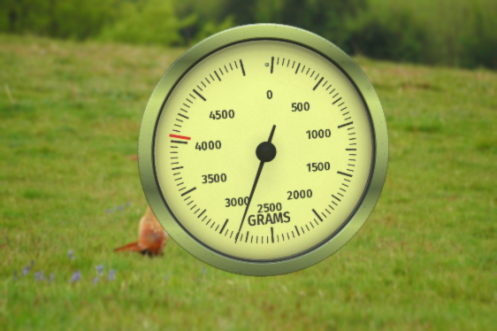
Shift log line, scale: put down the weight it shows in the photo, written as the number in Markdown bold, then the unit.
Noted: **2850** g
